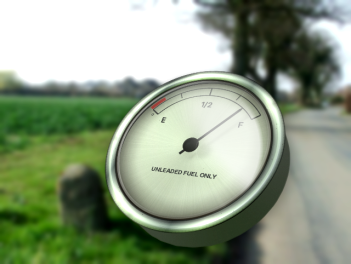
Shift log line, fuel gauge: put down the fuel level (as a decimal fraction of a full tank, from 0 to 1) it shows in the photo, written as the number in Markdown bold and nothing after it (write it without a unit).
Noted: **0.875**
